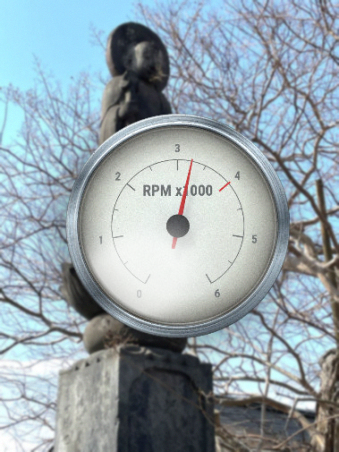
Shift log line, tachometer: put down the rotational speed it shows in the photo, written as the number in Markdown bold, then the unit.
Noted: **3250** rpm
